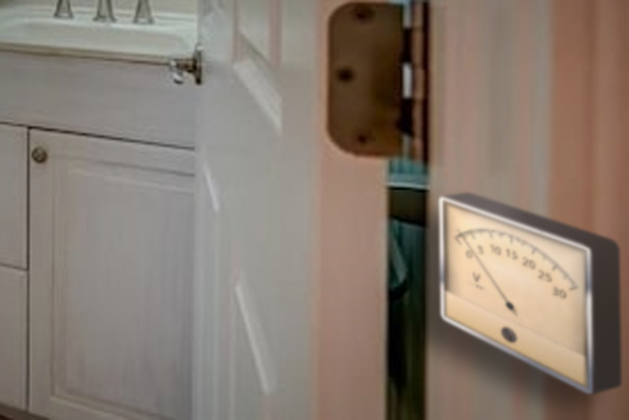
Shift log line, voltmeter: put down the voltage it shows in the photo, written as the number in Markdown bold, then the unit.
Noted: **2.5** V
